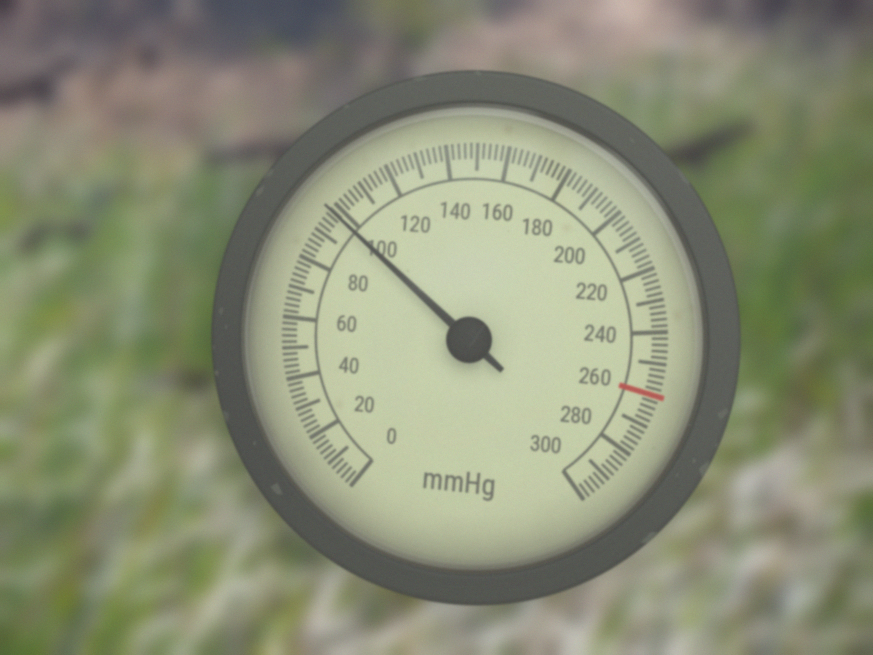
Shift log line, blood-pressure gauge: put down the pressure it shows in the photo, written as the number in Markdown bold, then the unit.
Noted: **98** mmHg
